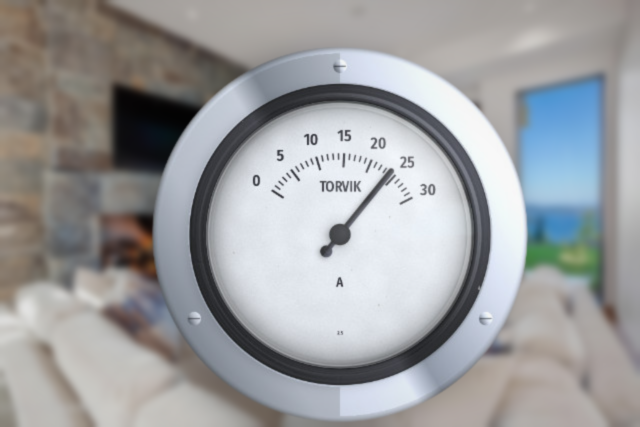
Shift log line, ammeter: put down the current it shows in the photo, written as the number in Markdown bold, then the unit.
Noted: **24** A
